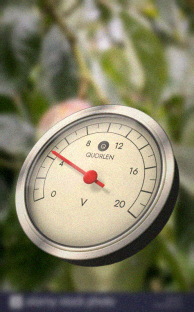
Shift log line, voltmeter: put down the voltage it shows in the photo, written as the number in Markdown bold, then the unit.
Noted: **4.5** V
